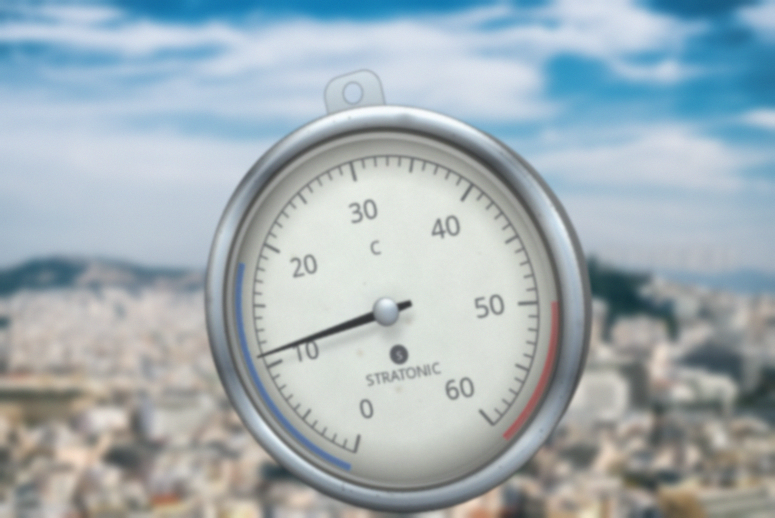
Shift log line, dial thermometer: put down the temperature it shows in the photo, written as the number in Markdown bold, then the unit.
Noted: **11** °C
